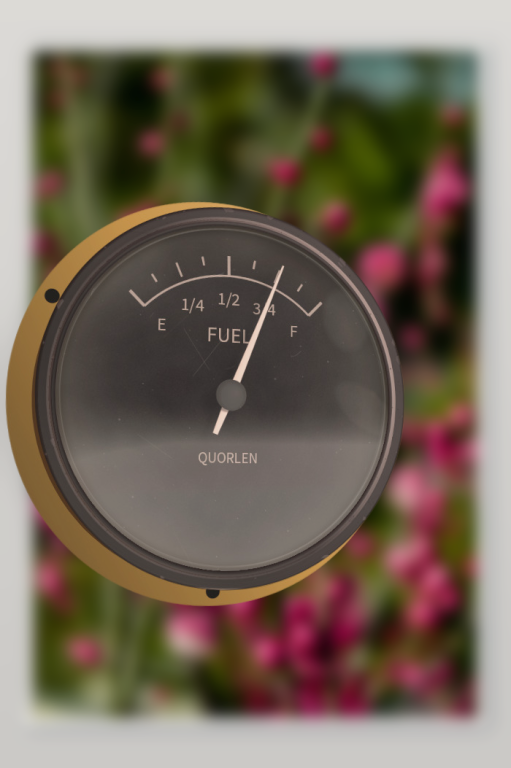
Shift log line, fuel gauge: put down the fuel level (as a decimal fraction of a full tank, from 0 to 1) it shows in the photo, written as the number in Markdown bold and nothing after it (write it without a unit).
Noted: **0.75**
